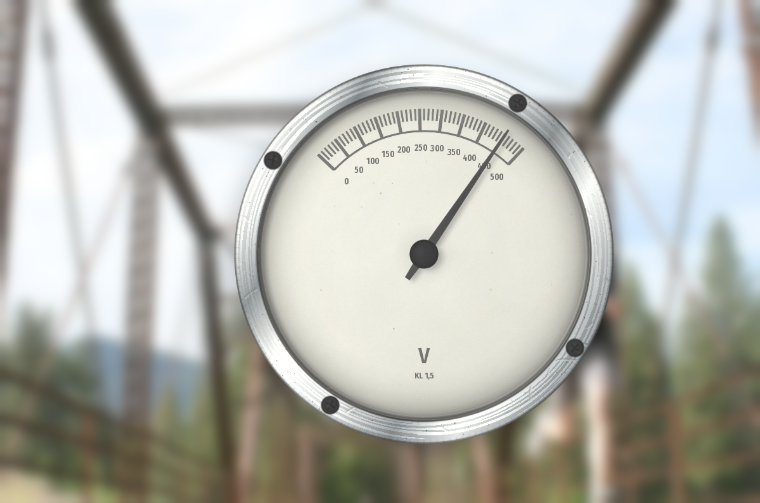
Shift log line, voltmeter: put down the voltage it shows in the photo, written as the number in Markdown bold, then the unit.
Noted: **450** V
